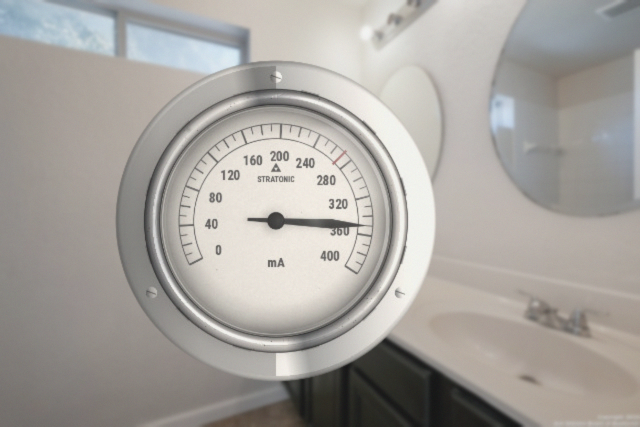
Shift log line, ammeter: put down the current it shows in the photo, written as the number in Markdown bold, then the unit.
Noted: **350** mA
